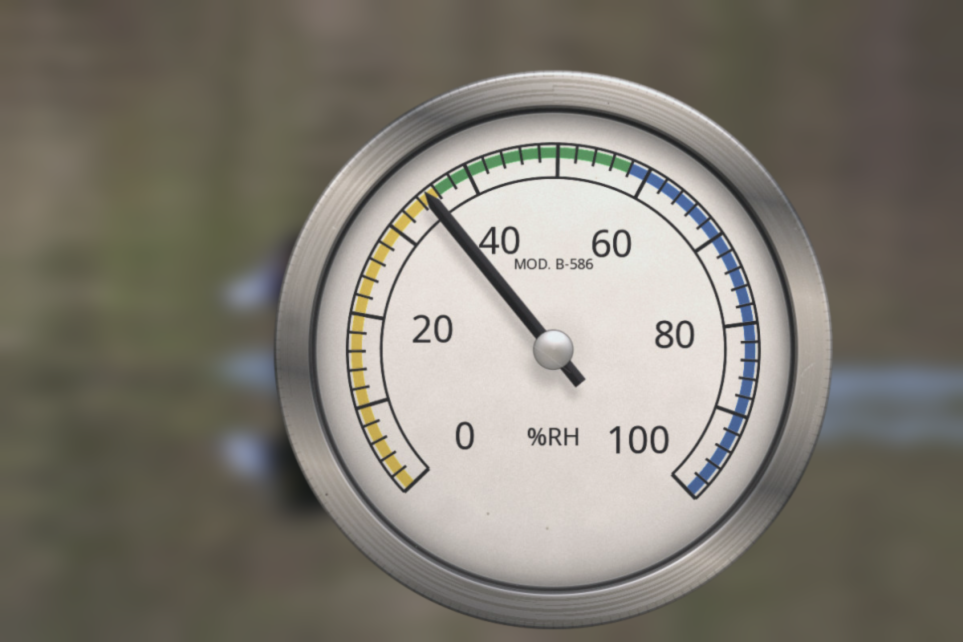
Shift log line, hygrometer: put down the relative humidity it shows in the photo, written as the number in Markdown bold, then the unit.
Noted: **35** %
